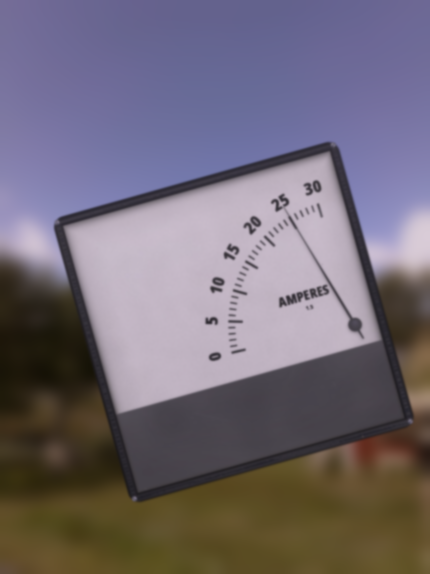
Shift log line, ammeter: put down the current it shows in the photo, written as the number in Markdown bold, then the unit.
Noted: **25** A
